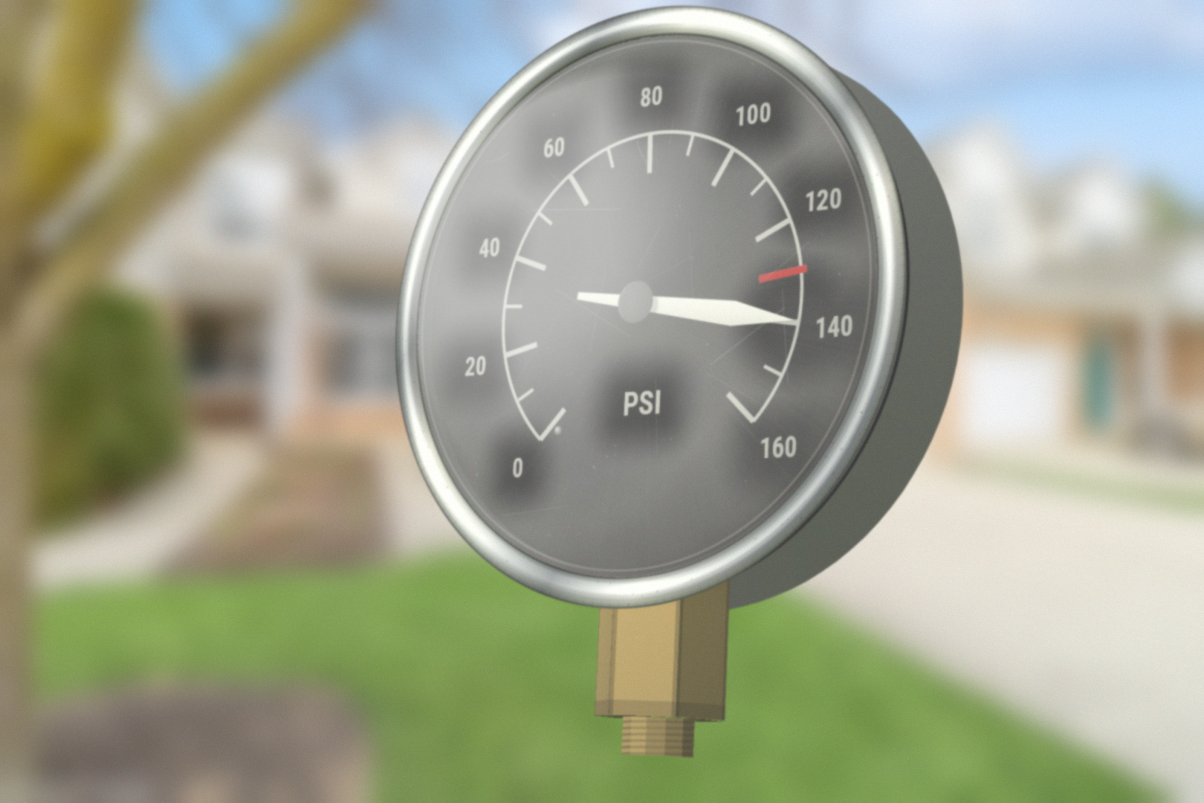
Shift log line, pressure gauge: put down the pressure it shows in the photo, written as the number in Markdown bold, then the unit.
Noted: **140** psi
